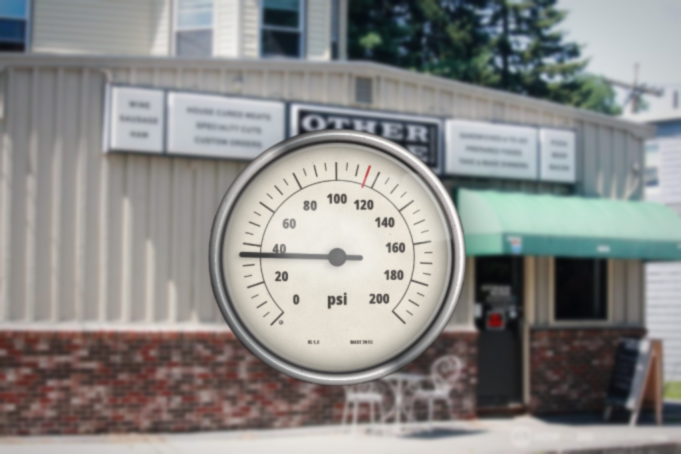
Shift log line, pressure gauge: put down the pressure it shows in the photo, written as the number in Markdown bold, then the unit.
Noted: **35** psi
